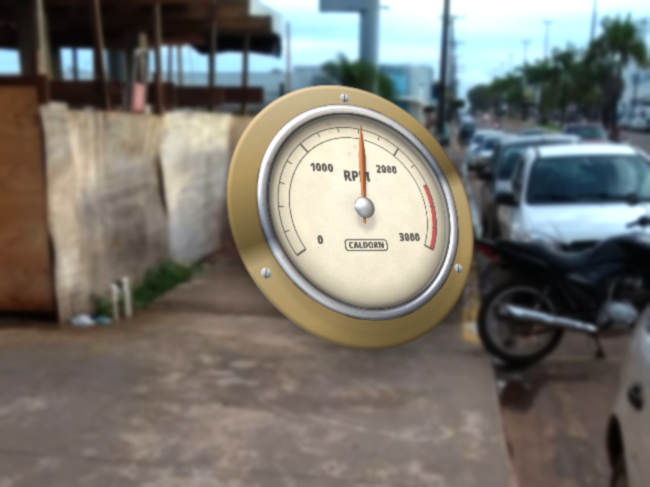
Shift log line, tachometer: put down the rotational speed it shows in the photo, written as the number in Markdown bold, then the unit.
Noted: **1600** rpm
